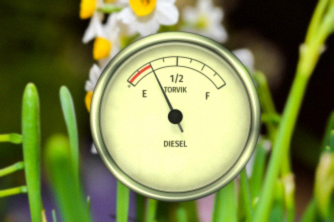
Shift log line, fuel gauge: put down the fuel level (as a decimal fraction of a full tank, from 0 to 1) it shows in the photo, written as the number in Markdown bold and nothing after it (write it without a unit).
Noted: **0.25**
